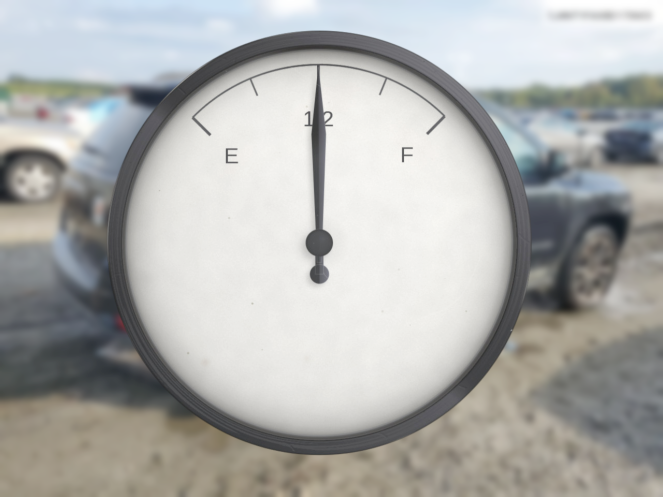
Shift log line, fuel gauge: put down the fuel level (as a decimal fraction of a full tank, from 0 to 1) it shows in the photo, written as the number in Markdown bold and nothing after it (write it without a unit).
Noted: **0.5**
